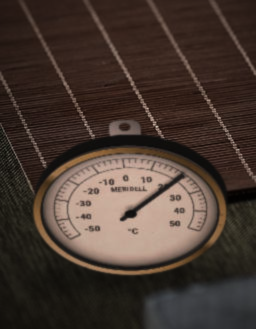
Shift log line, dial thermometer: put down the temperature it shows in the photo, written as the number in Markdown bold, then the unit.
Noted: **20** °C
